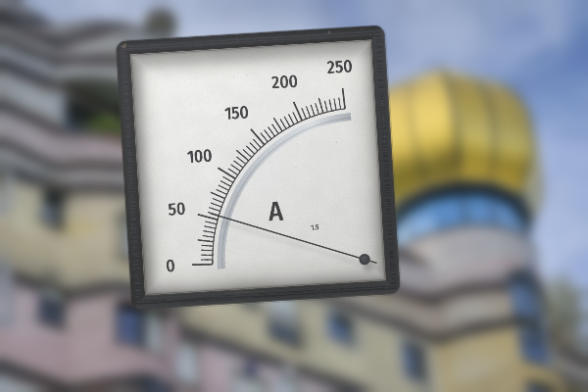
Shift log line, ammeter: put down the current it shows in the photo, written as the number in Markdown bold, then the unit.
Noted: **55** A
